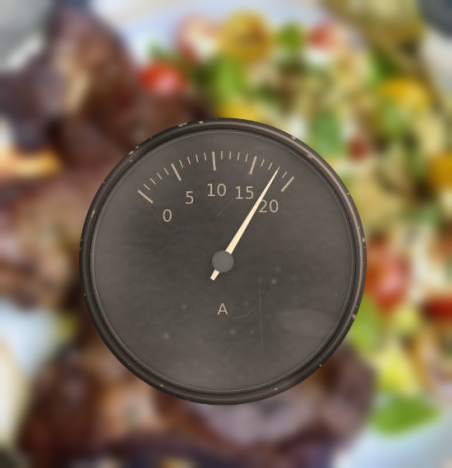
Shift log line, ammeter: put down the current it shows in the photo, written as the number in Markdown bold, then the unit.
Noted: **18** A
